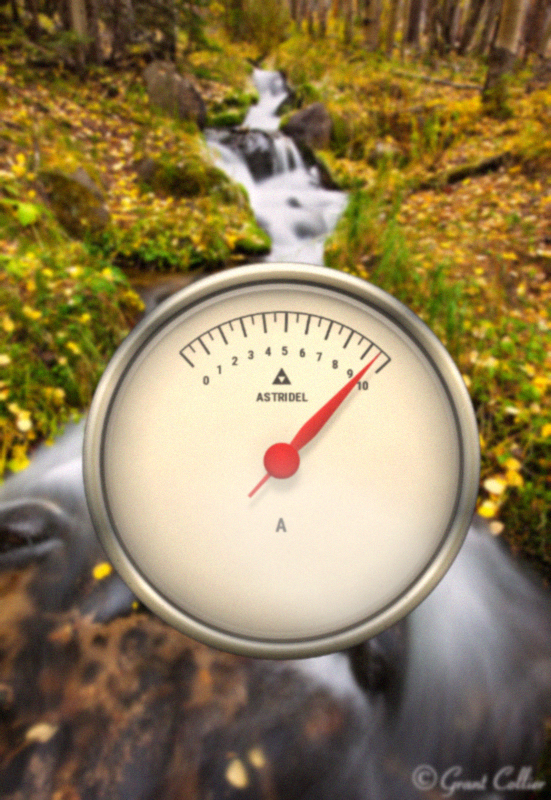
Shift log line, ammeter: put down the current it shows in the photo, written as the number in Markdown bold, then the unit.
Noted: **9.5** A
